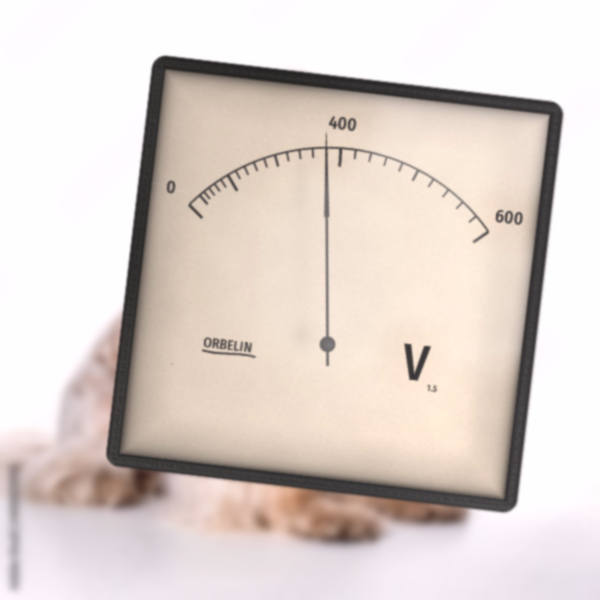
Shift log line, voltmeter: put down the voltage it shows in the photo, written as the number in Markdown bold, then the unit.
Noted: **380** V
